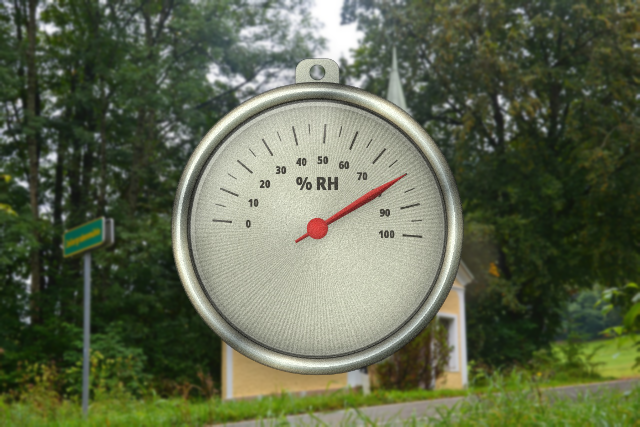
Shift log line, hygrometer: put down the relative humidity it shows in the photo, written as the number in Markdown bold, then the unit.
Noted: **80** %
